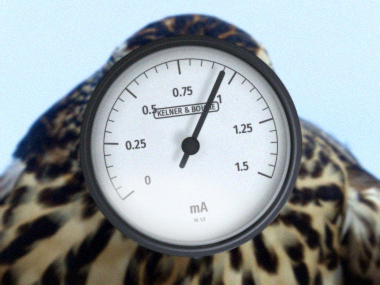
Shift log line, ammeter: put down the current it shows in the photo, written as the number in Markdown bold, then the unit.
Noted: **0.95** mA
